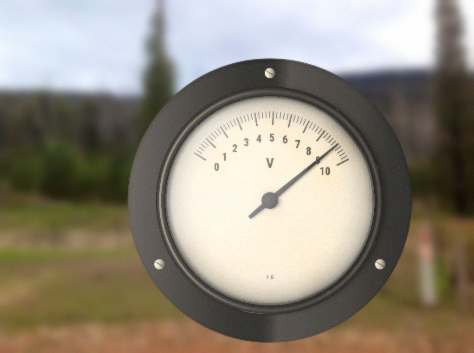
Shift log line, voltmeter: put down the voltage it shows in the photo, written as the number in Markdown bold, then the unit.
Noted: **9** V
